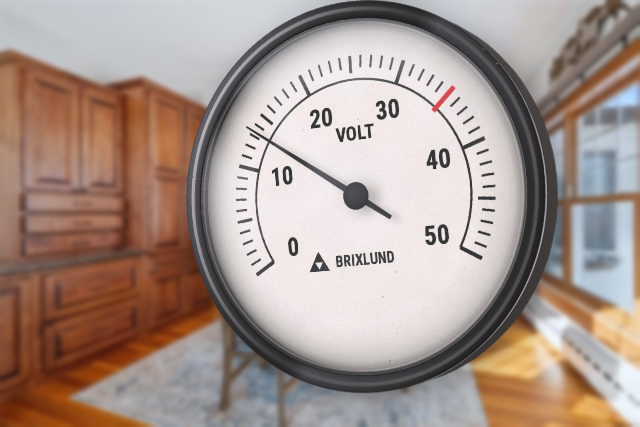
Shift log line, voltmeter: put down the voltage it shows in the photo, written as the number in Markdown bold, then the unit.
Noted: **13.5** V
